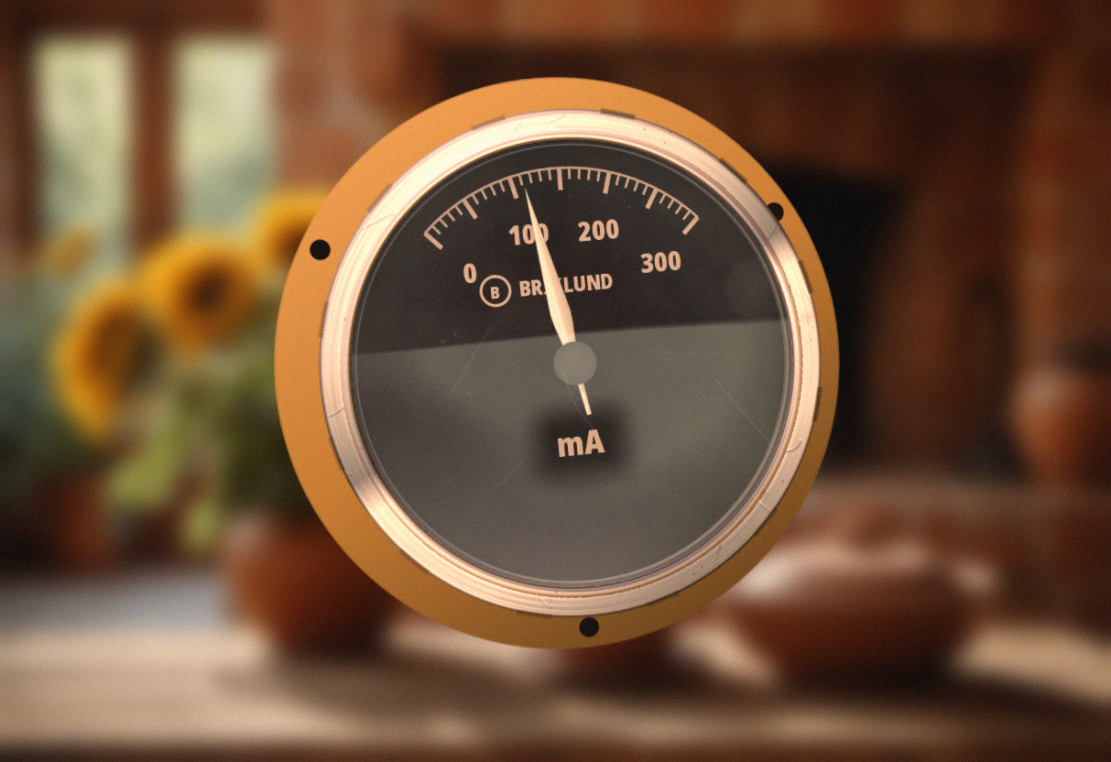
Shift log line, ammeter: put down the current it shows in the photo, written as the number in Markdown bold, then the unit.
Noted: **110** mA
